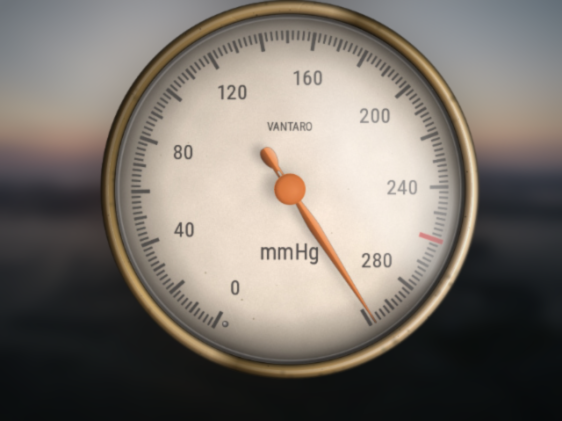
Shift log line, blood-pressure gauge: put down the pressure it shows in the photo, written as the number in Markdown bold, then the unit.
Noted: **298** mmHg
